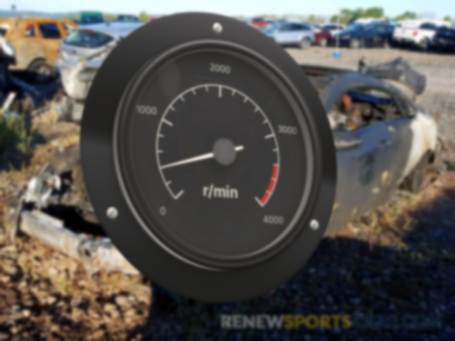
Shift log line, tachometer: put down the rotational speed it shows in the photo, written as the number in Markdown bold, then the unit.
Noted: **400** rpm
